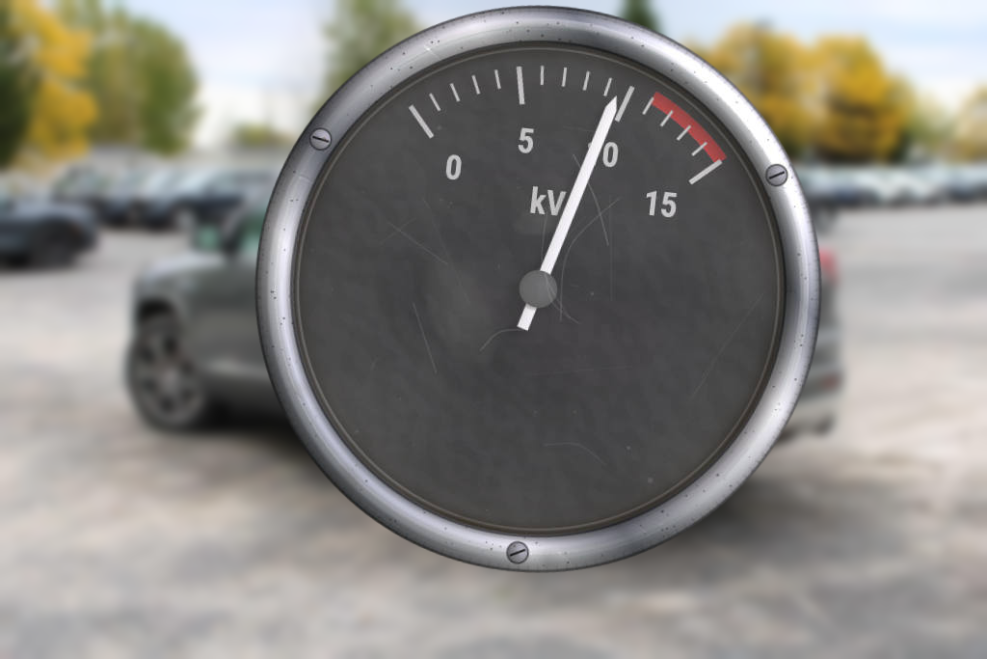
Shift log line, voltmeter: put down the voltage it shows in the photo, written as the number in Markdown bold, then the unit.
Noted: **9.5** kV
